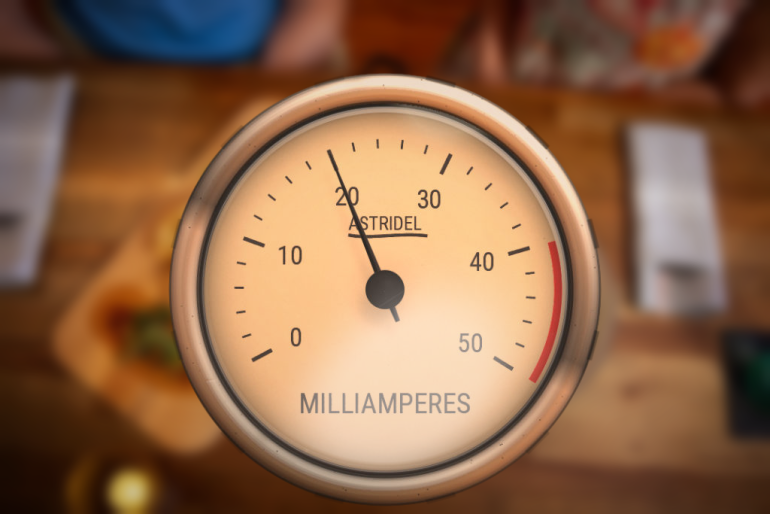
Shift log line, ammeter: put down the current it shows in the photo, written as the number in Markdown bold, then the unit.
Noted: **20** mA
